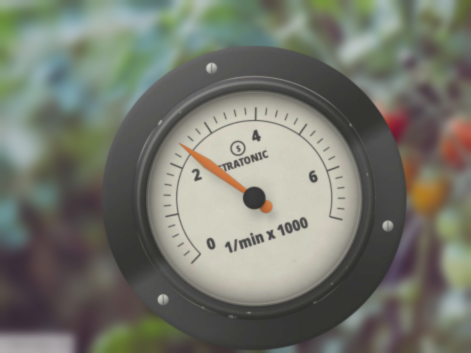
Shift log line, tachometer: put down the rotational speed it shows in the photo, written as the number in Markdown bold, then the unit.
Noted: **2400** rpm
